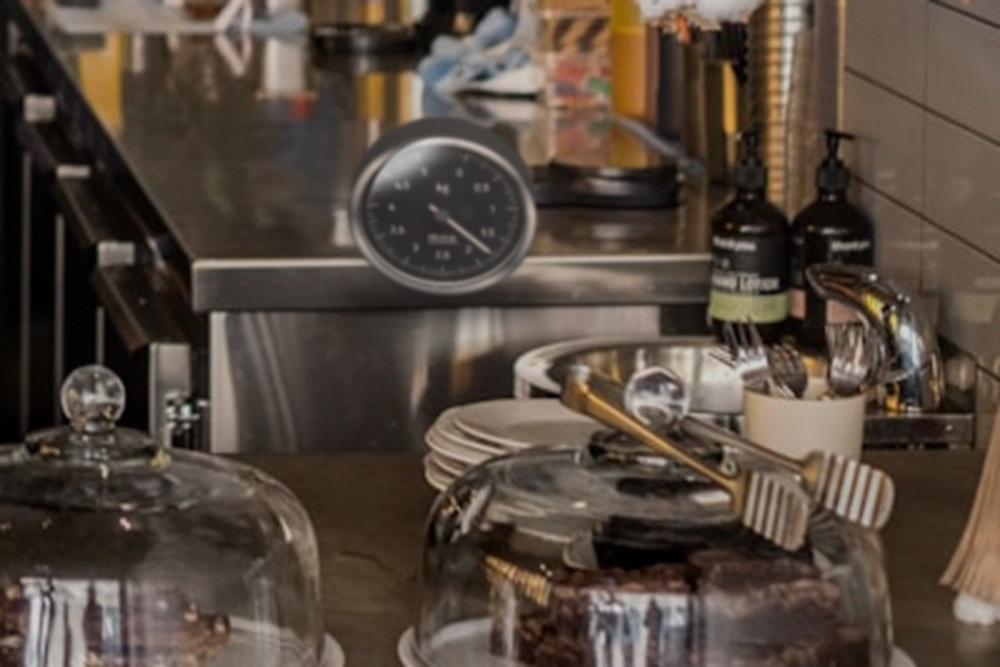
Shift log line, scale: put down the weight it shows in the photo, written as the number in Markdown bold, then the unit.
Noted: **1.75** kg
